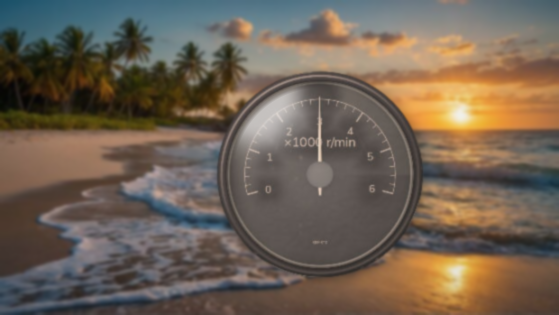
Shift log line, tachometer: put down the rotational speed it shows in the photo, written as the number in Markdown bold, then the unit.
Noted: **3000** rpm
